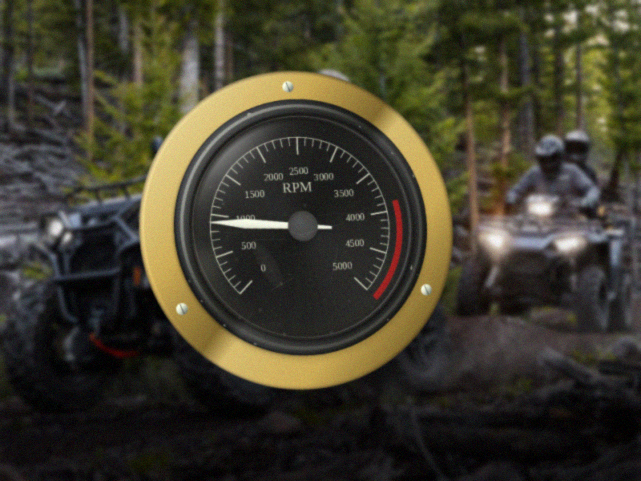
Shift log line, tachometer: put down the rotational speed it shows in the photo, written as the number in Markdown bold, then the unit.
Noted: **900** rpm
